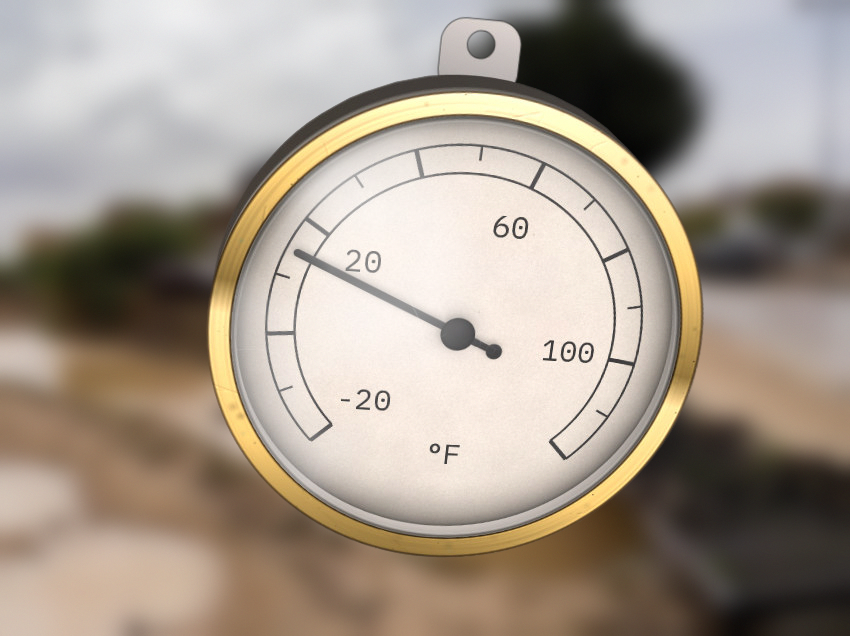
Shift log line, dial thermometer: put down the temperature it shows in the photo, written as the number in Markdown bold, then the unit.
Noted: **15** °F
